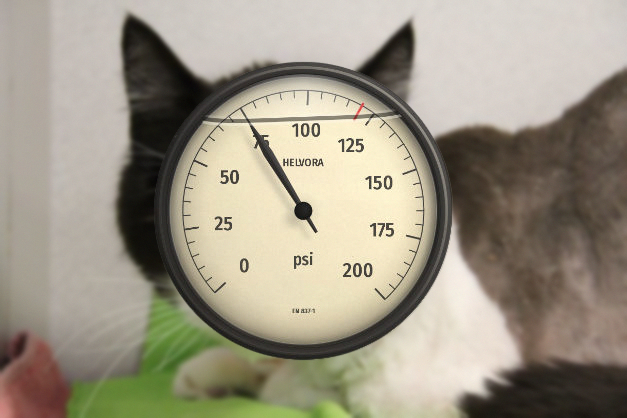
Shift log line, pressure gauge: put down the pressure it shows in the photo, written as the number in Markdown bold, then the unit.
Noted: **75** psi
